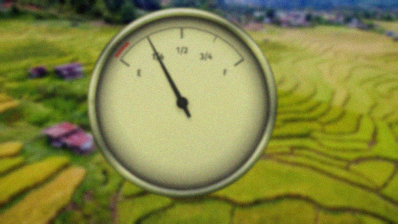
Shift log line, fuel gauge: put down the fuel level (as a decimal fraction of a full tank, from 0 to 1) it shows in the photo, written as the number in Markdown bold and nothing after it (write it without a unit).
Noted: **0.25**
